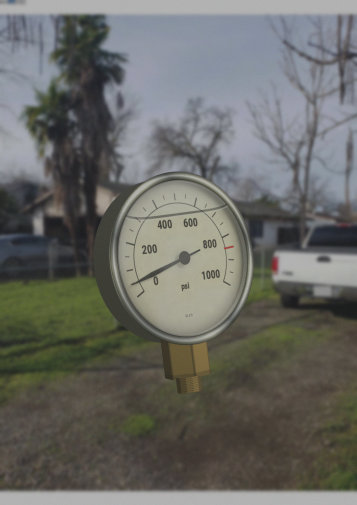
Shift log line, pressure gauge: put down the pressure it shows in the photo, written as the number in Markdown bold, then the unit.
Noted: **50** psi
